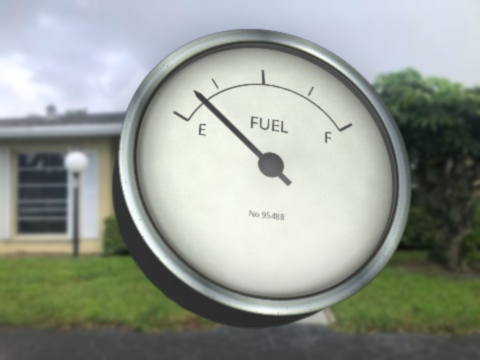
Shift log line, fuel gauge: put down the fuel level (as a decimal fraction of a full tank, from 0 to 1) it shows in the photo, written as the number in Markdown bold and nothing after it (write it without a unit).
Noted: **0.125**
